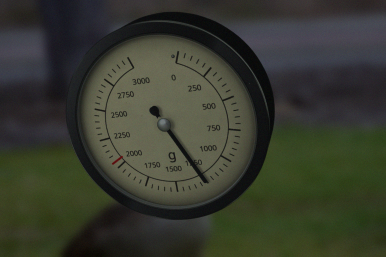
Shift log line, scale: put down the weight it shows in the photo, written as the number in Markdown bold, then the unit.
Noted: **1250** g
